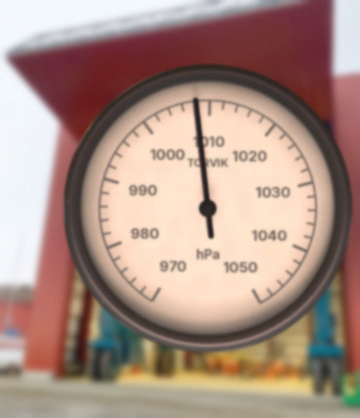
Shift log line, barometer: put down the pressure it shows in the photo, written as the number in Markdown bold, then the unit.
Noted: **1008** hPa
